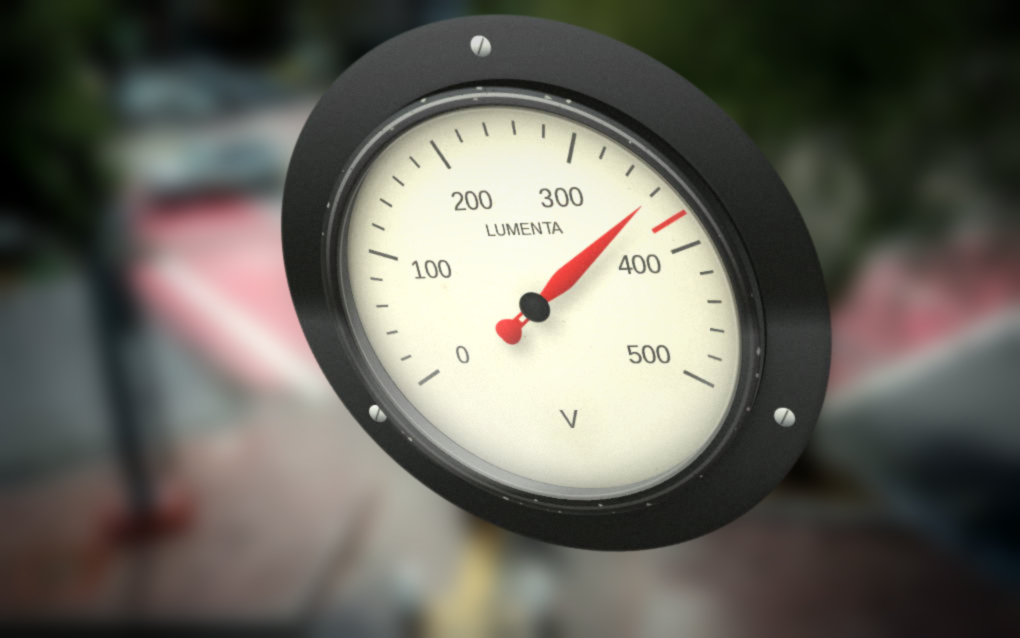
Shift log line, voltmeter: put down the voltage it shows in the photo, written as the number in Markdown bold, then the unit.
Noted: **360** V
